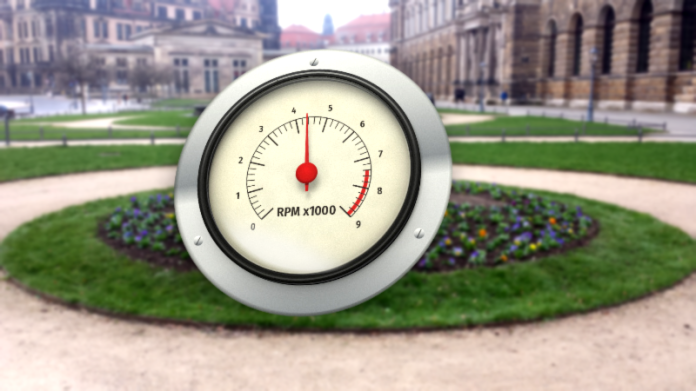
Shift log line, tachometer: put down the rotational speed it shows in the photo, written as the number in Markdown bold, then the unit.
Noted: **4400** rpm
